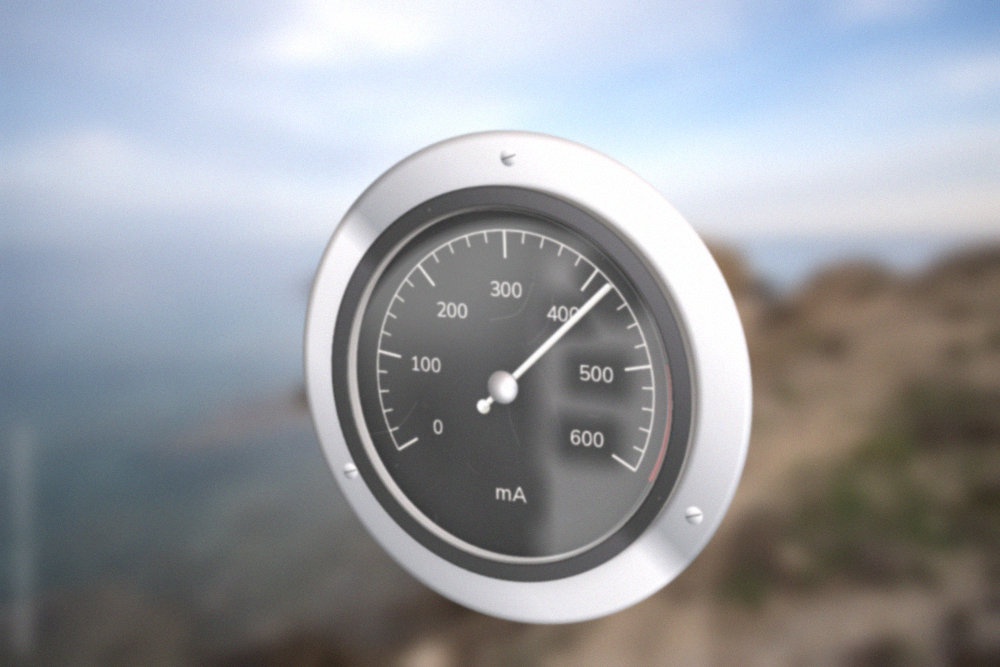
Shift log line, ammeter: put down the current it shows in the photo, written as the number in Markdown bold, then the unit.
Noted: **420** mA
